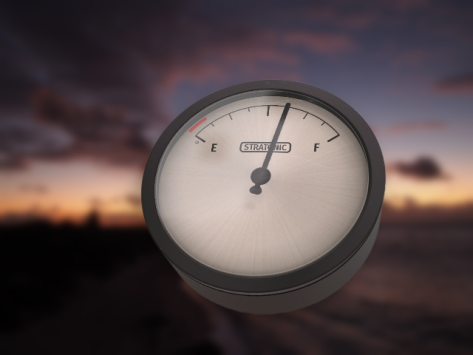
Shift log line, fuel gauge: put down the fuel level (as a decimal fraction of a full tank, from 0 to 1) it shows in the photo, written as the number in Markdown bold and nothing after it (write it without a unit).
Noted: **0.625**
